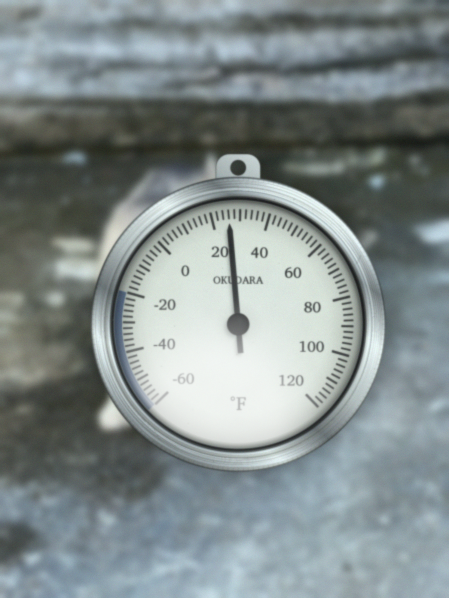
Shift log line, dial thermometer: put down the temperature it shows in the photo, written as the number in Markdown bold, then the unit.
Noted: **26** °F
